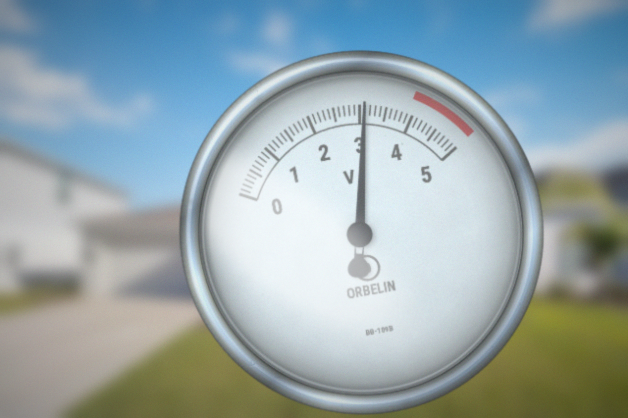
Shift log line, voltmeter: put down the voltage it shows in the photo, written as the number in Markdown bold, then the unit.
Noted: **3.1** V
